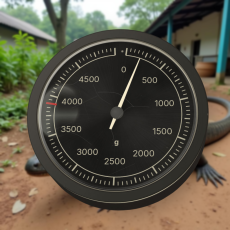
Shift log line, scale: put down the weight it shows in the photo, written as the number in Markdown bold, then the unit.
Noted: **200** g
